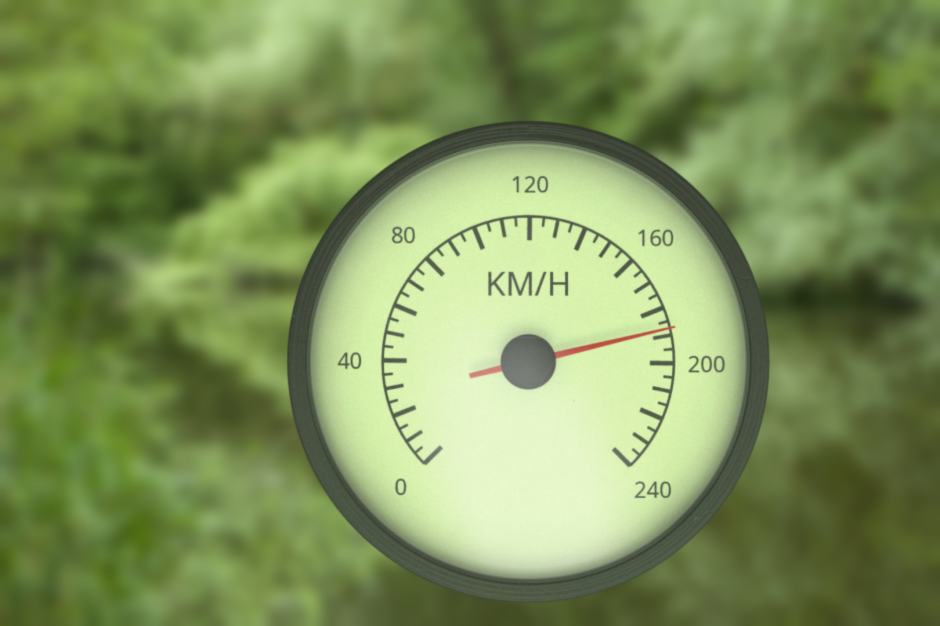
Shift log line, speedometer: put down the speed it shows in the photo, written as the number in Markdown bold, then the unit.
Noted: **187.5** km/h
